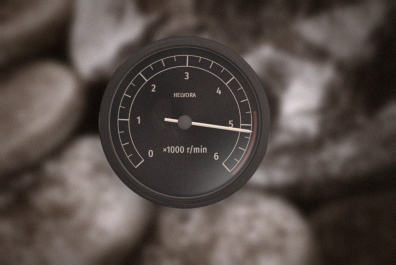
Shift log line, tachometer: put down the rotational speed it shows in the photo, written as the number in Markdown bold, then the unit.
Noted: **5125** rpm
